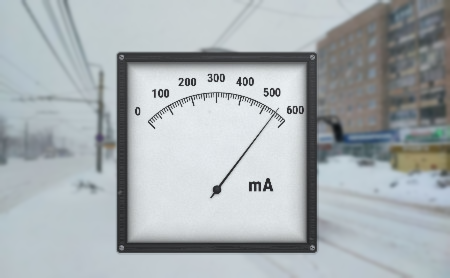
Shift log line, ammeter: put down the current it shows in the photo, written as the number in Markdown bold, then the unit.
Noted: **550** mA
